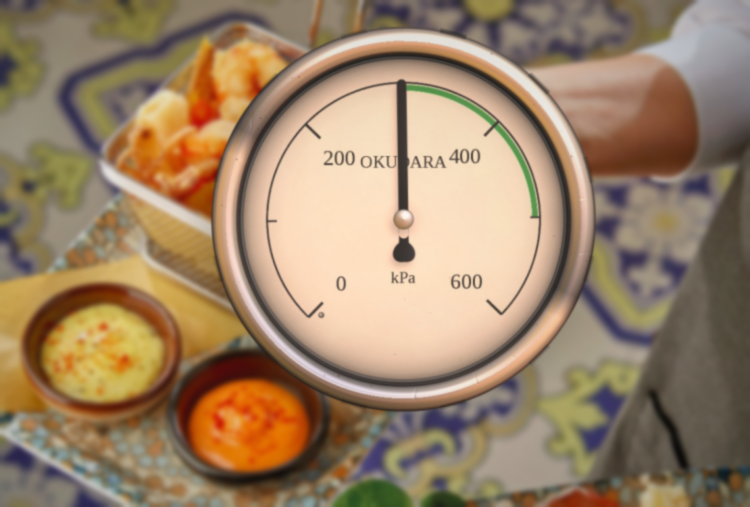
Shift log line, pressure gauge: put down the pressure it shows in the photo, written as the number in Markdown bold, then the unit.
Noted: **300** kPa
